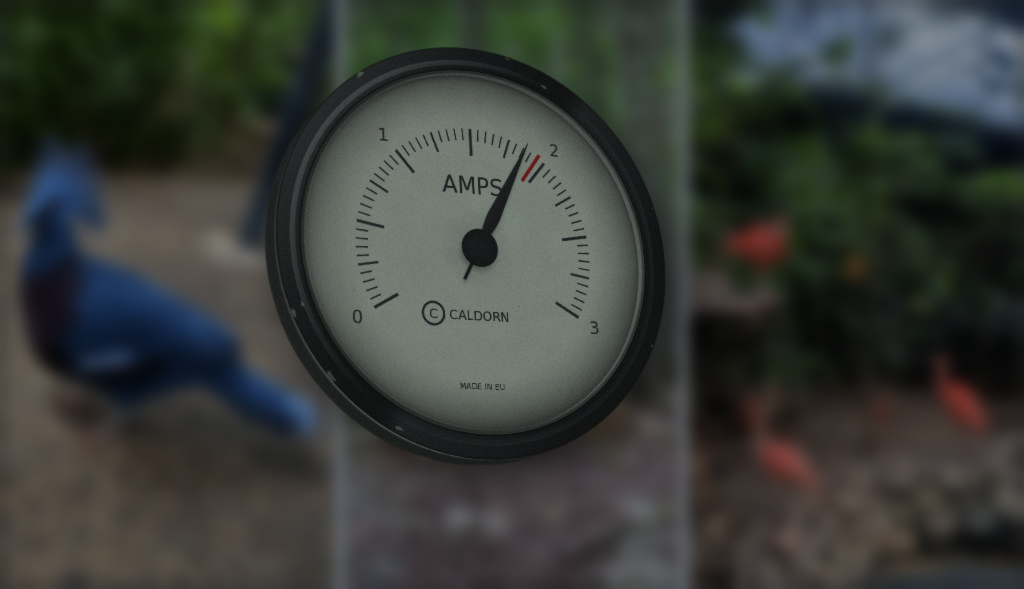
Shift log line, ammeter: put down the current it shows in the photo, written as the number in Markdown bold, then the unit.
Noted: **1.85** A
